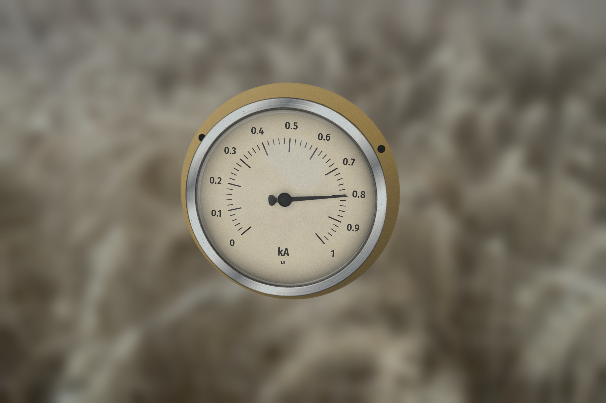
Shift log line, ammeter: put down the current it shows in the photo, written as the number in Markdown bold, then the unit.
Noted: **0.8** kA
